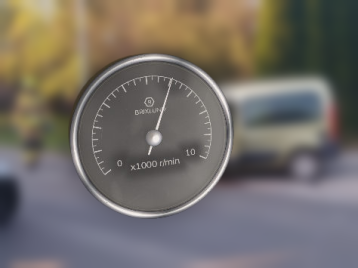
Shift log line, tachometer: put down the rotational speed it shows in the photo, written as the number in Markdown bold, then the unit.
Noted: **6000** rpm
